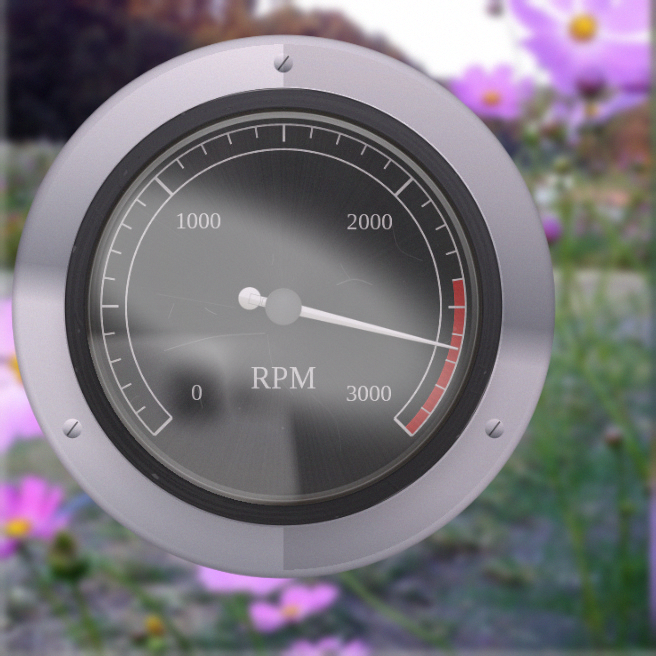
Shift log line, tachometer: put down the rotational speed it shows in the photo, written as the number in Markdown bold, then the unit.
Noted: **2650** rpm
